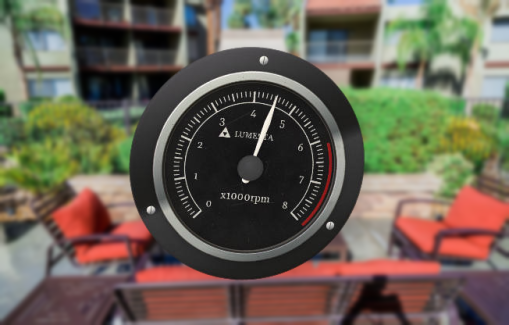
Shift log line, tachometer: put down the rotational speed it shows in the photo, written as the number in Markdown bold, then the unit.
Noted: **4500** rpm
